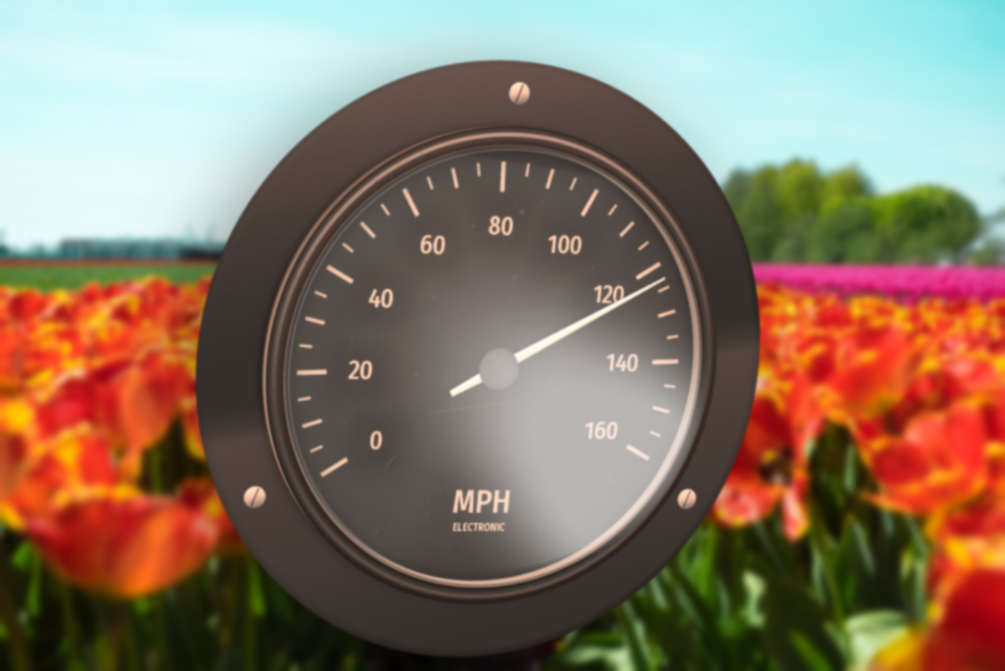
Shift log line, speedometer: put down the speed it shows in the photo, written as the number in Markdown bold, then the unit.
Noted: **122.5** mph
